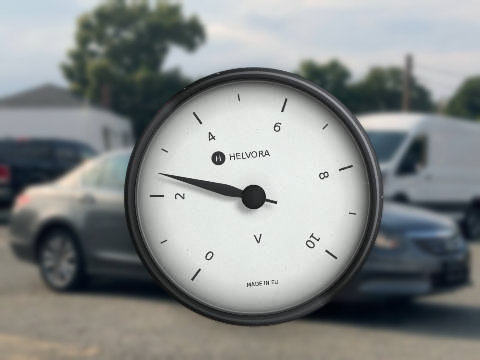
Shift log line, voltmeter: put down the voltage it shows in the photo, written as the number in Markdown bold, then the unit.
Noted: **2.5** V
